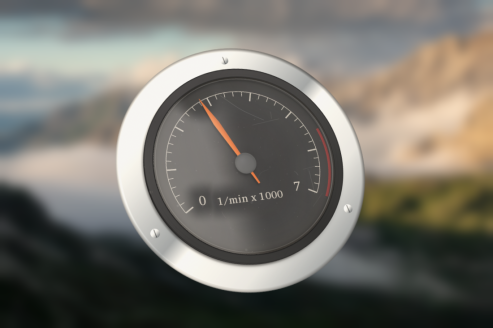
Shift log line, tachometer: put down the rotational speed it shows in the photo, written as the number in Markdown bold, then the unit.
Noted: **2800** rpm
